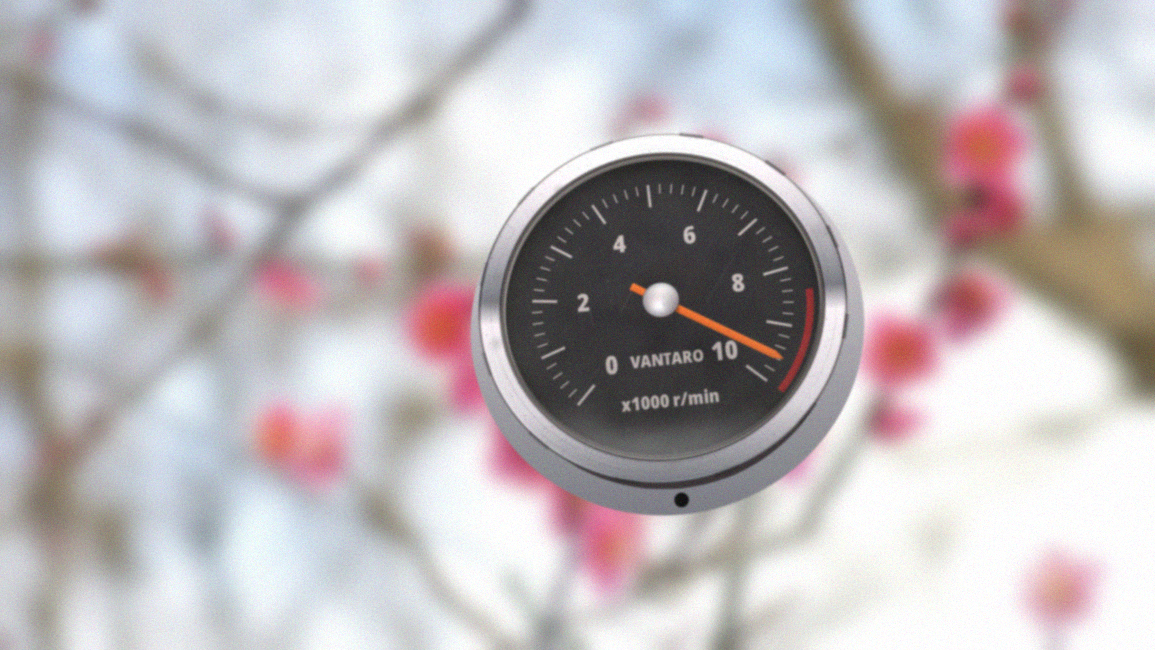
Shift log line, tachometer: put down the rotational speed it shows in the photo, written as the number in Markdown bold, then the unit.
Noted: **9600** rpm
